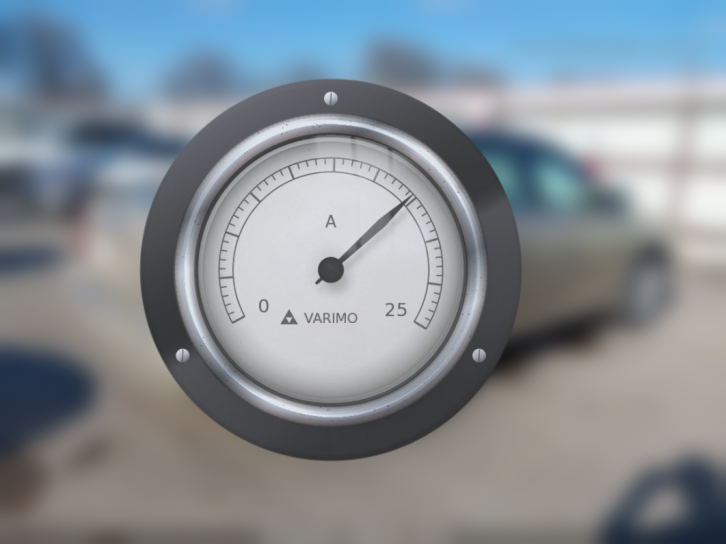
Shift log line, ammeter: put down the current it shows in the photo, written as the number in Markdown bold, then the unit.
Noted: **17.25** A
